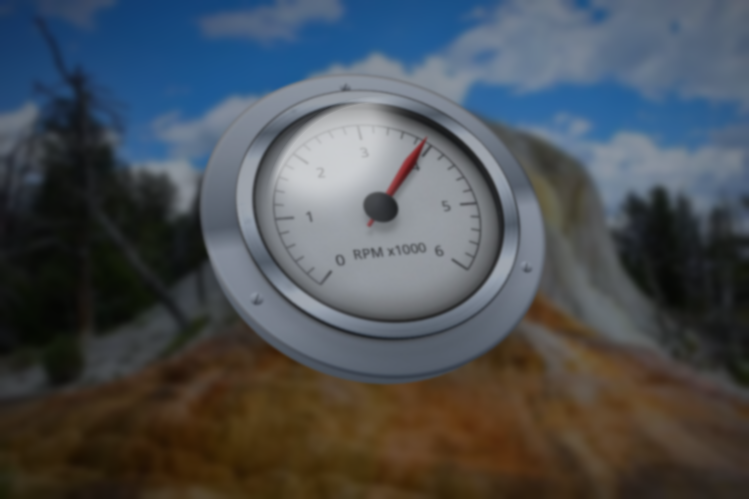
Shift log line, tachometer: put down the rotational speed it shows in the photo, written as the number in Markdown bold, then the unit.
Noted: **3900** rpm
